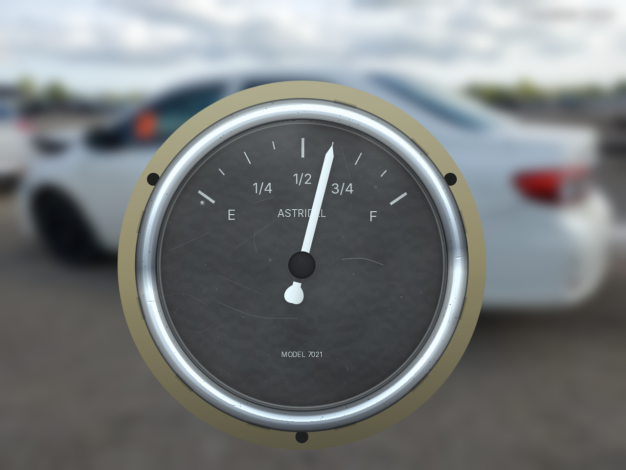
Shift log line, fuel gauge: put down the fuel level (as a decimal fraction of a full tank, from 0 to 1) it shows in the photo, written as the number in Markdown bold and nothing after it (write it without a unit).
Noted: **0.625**
